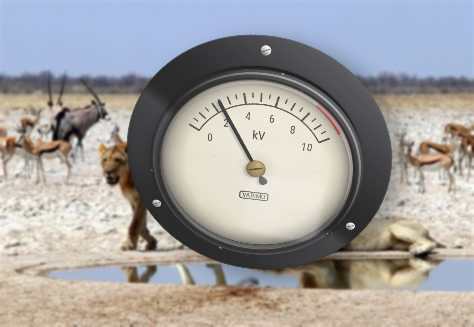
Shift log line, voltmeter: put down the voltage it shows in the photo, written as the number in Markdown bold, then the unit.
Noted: **2.5** kV
